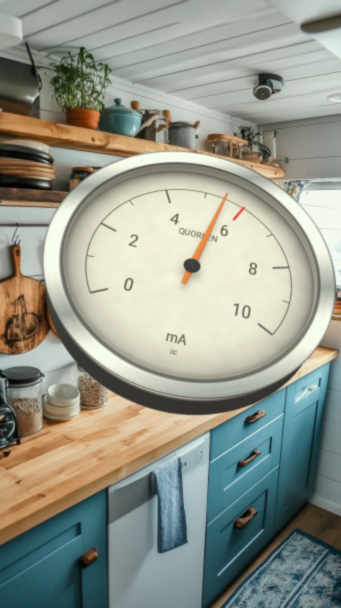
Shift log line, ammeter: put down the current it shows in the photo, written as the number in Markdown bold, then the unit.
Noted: **5.5** mA
